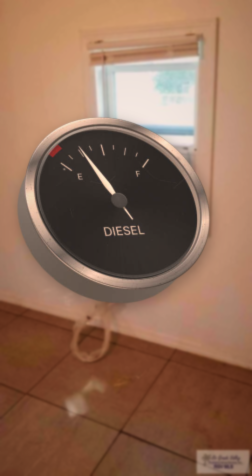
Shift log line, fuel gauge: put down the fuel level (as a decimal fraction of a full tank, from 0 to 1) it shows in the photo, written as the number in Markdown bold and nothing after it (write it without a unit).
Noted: **0.25**
